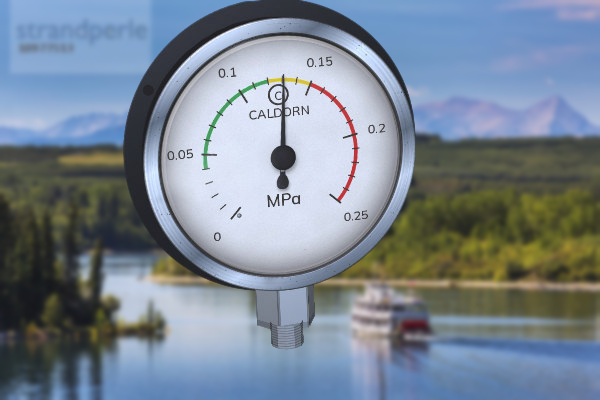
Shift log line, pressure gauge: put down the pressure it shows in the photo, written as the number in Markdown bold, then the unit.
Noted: **0.13** MPa
